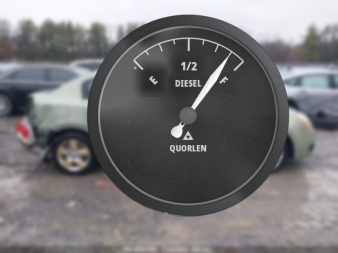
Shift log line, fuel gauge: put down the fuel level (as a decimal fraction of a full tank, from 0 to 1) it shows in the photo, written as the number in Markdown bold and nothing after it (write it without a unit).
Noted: **0.875**
